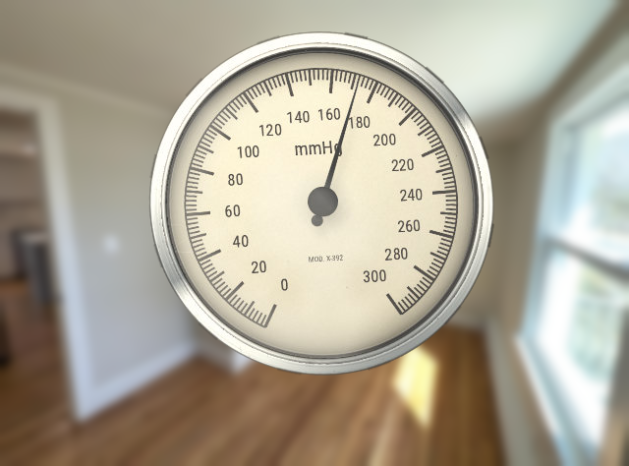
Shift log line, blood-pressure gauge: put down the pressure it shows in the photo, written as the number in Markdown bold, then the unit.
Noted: **172** mmHg
